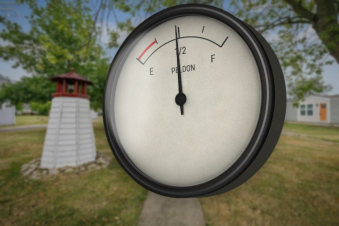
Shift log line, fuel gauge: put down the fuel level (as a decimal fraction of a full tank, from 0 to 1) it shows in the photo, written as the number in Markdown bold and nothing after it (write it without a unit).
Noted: **0.5**
